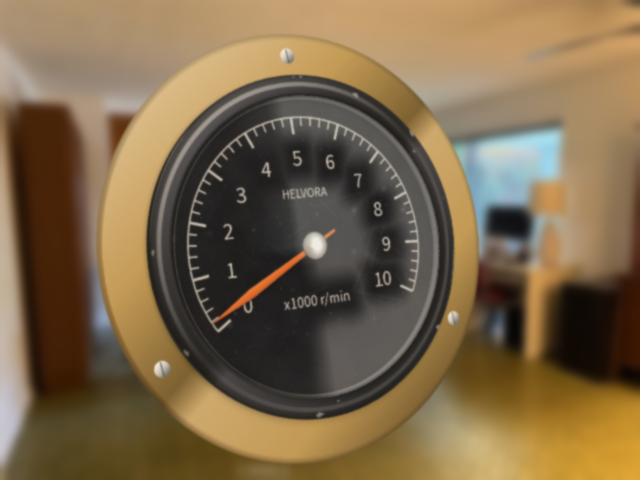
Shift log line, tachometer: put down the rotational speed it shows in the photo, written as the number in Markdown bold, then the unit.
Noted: **200** rpm
